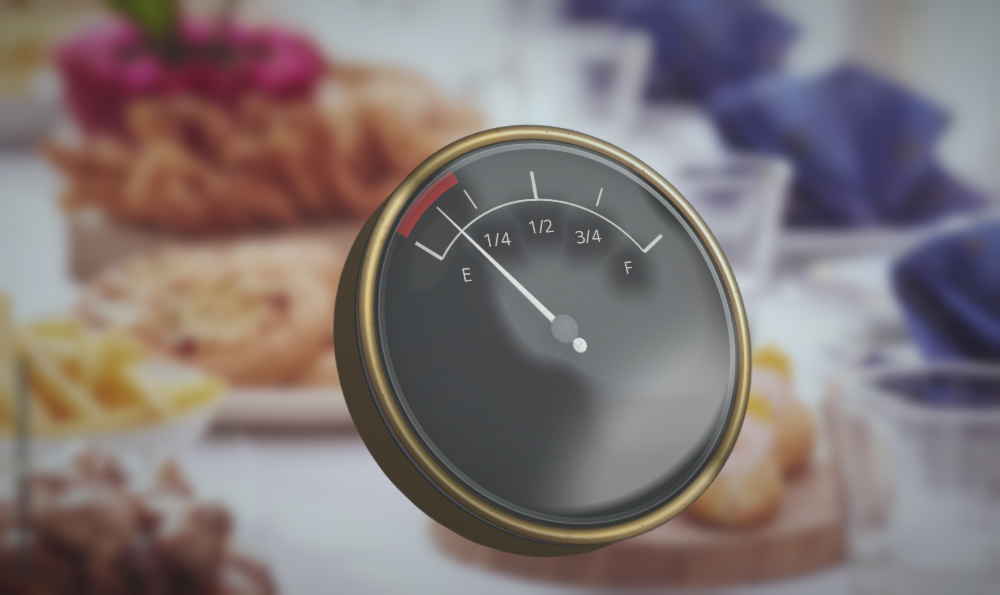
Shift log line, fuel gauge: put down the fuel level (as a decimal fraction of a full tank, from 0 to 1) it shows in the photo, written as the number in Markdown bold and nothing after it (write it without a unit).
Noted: **0.125**
